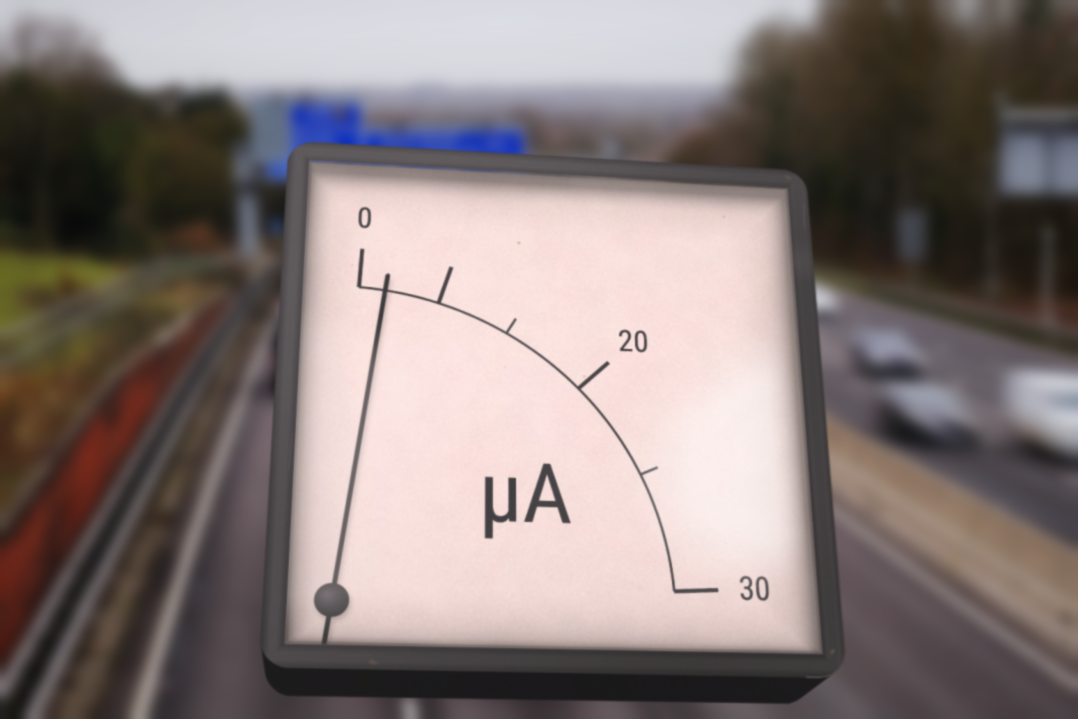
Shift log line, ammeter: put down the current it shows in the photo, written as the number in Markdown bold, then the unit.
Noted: **5** µA
